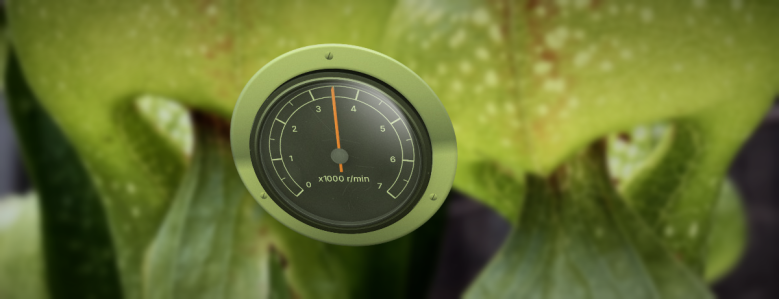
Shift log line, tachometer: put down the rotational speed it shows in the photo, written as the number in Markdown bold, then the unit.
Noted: **3500** rpm
